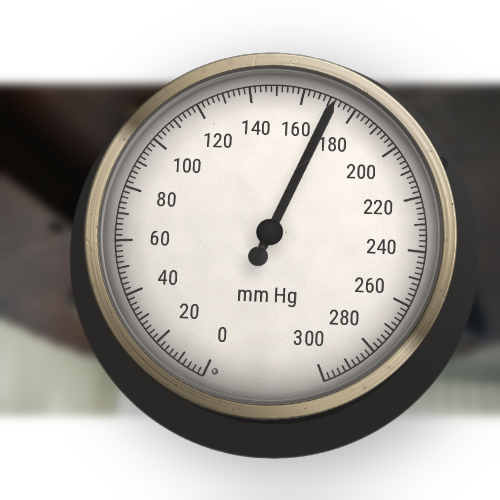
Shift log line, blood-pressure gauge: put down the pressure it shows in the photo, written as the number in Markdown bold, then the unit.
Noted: **172** mmHg
